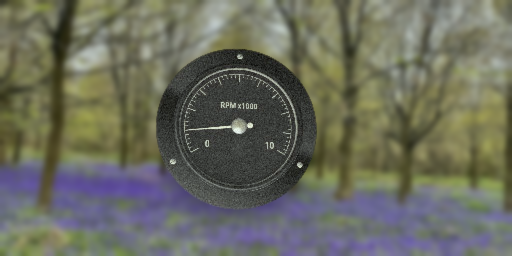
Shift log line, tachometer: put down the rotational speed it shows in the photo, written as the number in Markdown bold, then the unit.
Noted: **1000** rpm
